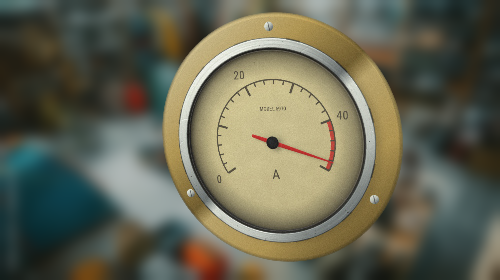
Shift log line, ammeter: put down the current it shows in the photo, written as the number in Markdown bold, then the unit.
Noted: **48** A
